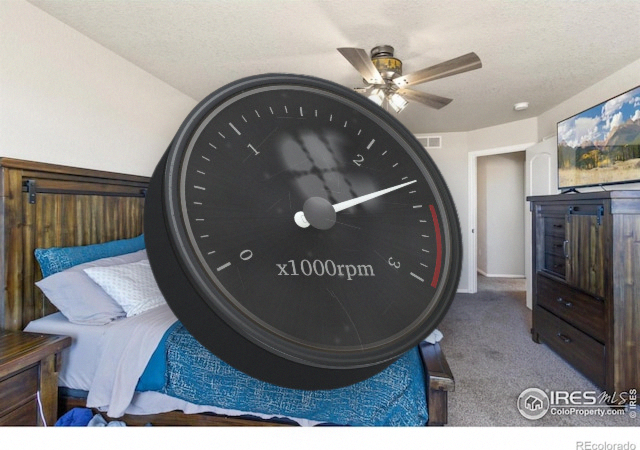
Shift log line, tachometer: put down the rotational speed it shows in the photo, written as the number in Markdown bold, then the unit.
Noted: **2350** rpm
